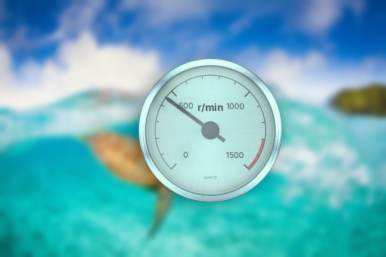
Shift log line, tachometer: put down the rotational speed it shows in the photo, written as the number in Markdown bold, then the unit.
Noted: **450** rpm
